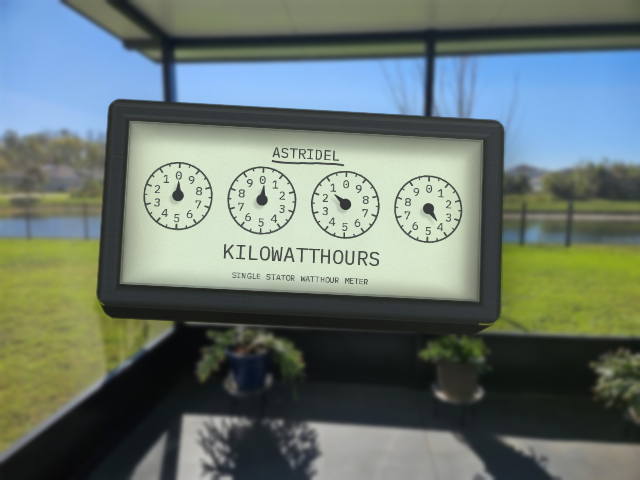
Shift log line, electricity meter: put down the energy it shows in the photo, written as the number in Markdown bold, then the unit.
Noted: **14** kWh
